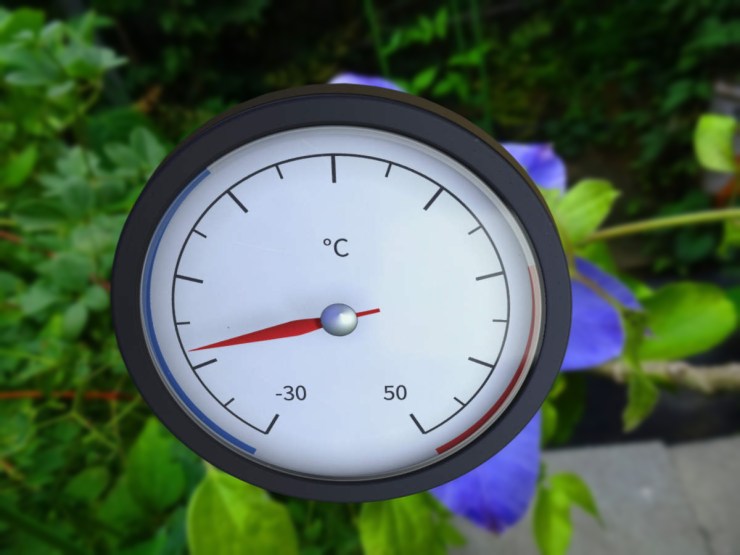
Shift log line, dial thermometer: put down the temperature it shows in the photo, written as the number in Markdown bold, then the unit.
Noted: **-17.5** °C
